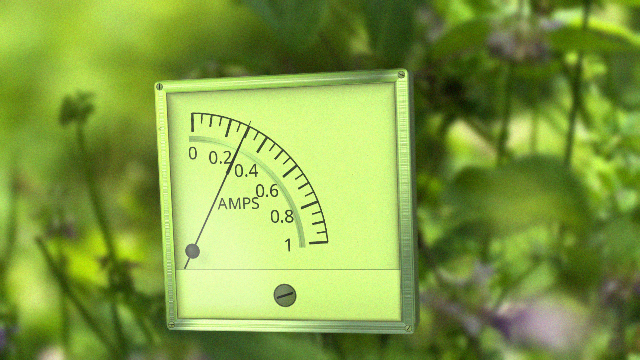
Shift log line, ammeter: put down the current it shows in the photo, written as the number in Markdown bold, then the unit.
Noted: **0.3** A
